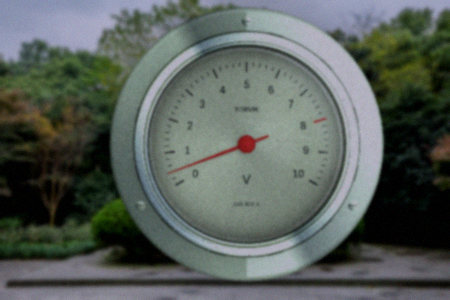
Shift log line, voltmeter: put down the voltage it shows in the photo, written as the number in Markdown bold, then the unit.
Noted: **0.4** V
